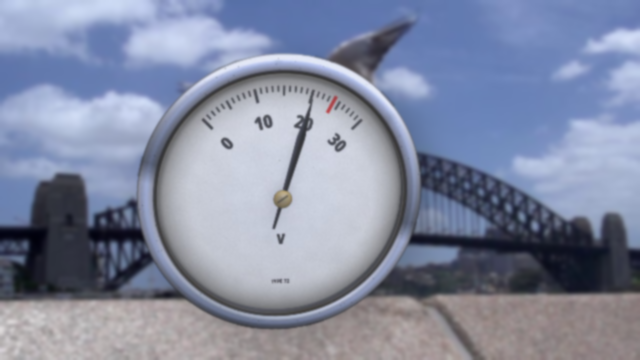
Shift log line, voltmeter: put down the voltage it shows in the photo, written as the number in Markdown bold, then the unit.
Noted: **20** V
